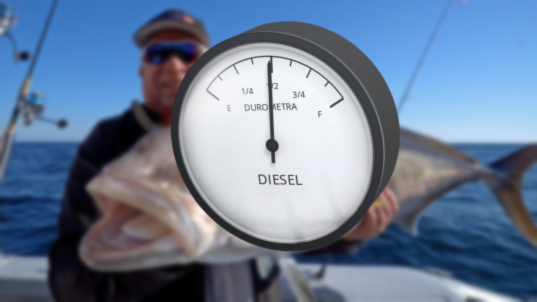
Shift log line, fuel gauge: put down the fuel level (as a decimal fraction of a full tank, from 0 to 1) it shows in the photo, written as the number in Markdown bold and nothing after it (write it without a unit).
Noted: **0.5**
